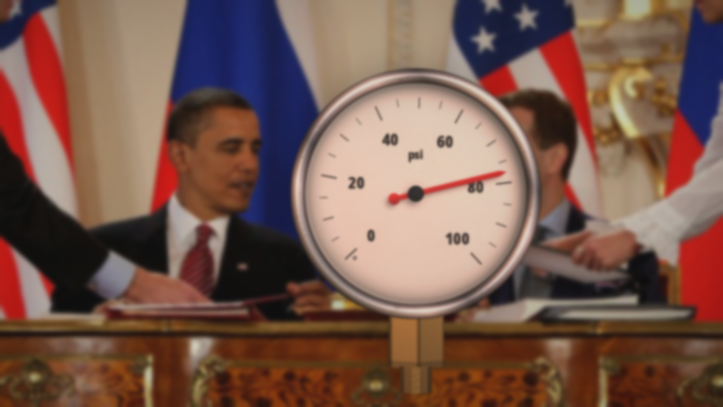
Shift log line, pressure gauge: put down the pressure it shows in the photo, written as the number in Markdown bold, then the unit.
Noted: **77.5** psi
